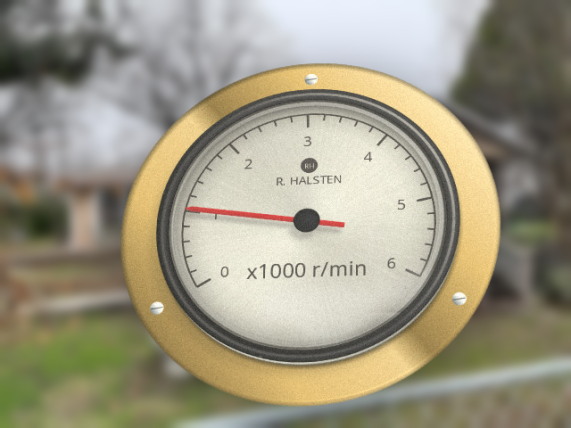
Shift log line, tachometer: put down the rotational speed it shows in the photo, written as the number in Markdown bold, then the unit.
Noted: **1000** rpm
